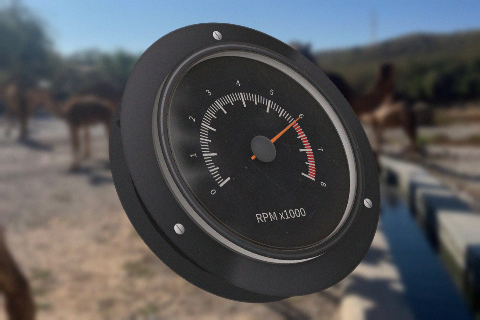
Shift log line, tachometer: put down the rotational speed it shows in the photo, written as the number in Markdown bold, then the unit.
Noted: **6000** rpm
